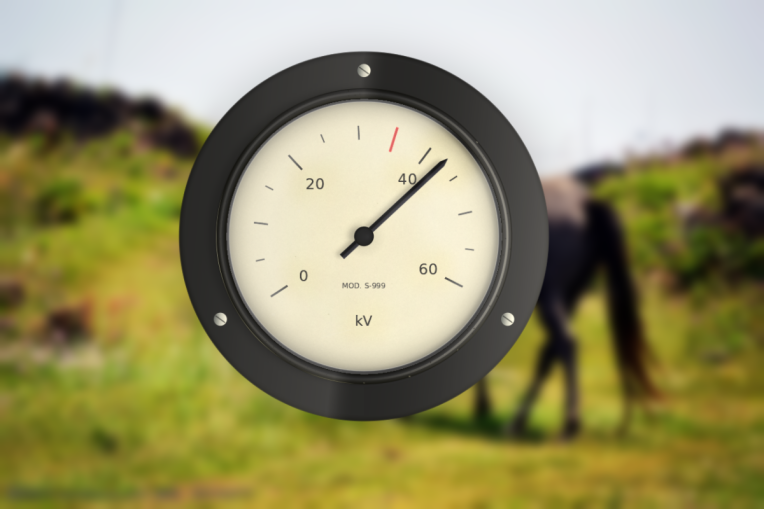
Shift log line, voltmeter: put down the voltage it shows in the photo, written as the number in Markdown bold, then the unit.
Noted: **42.5** kV
